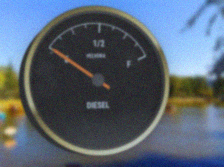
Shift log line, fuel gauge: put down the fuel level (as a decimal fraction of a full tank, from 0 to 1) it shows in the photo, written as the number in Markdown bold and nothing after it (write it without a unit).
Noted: **0**
